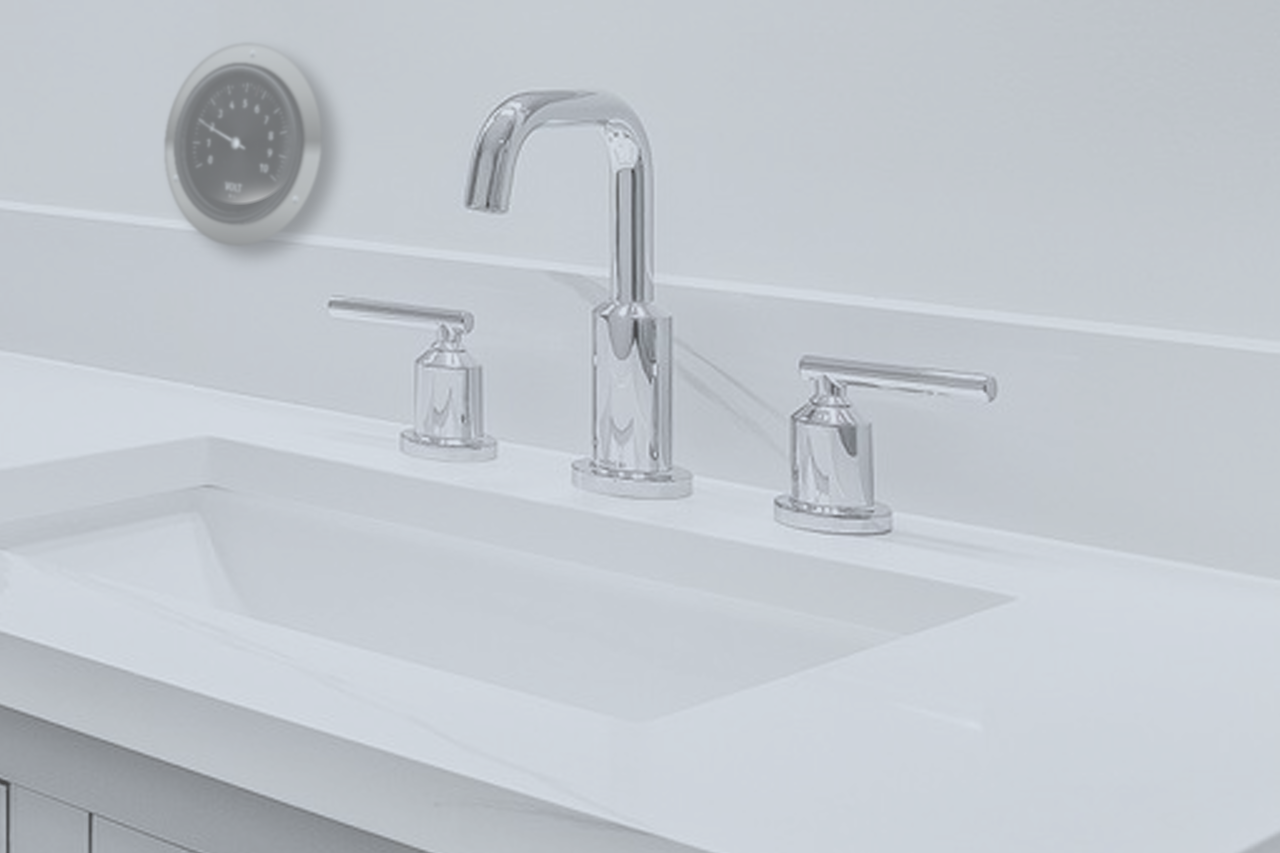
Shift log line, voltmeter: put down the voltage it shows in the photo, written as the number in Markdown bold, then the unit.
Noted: **2** V
